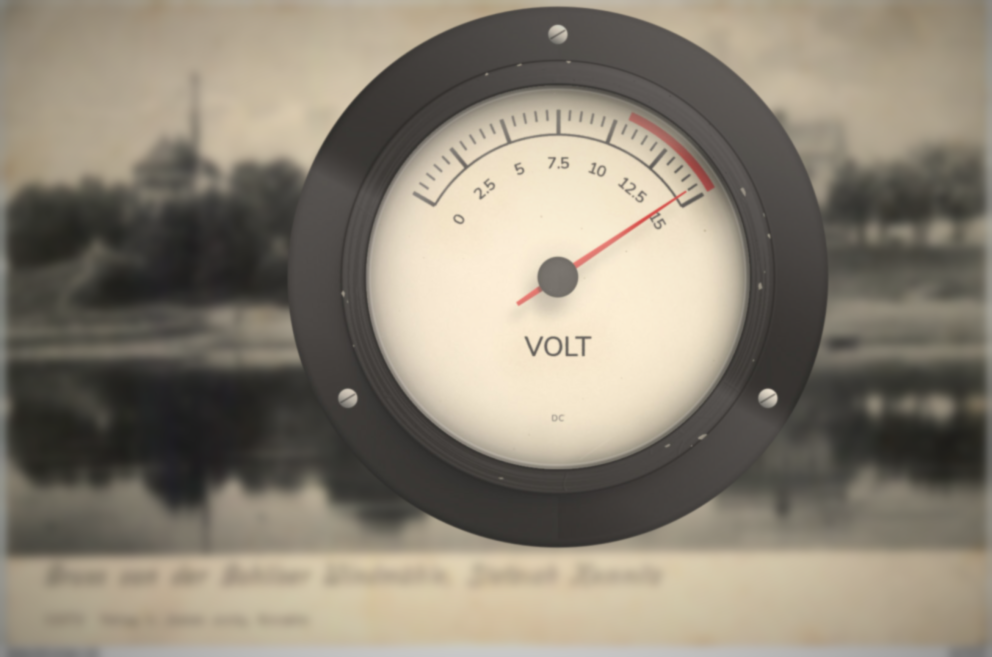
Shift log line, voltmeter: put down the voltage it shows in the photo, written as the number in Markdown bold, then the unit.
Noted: **14.5** V
